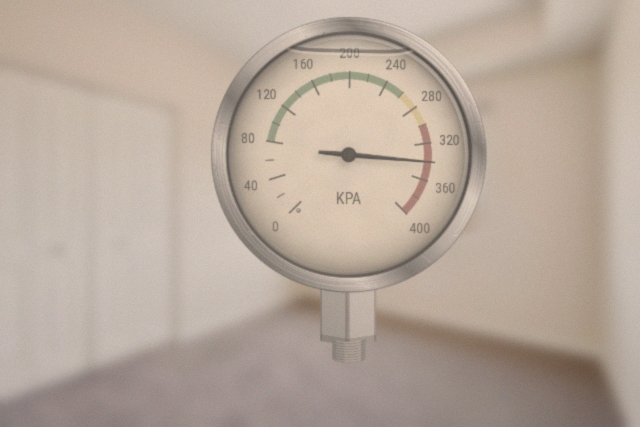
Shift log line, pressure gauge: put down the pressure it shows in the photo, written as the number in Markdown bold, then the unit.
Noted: **340** kPa
